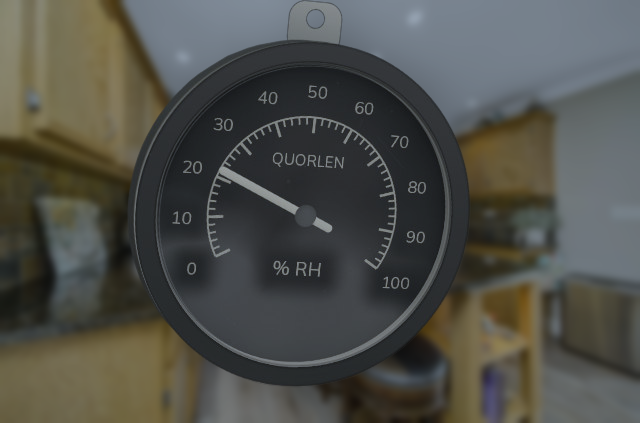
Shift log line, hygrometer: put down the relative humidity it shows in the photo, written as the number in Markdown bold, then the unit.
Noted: **22** %
